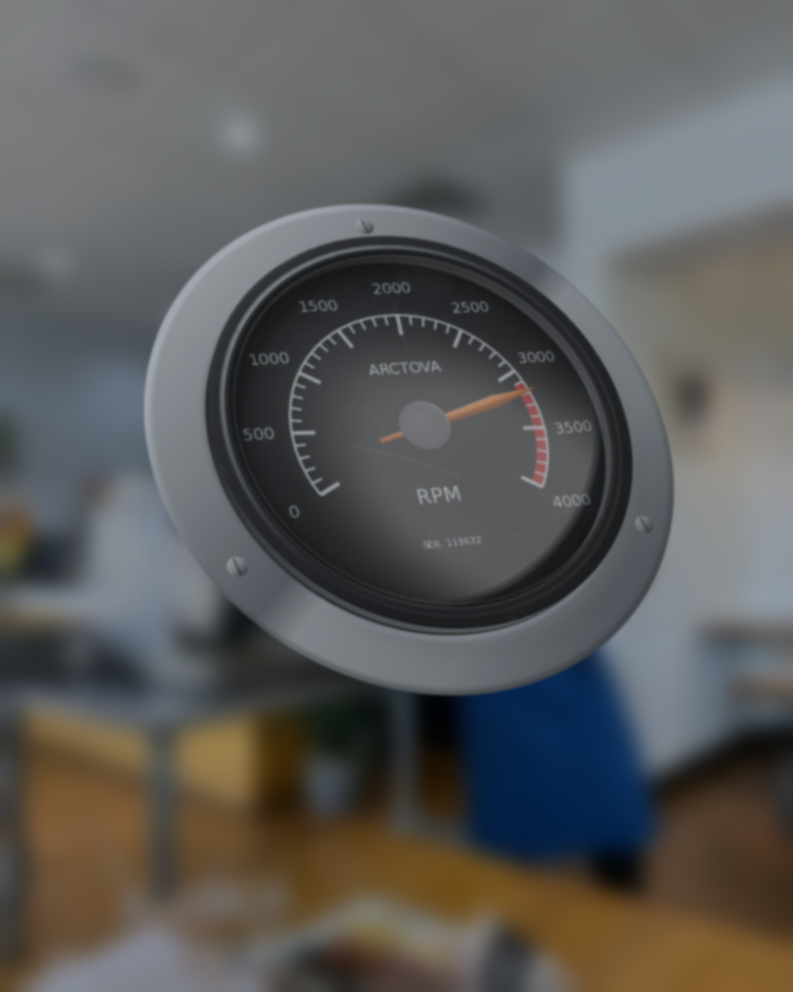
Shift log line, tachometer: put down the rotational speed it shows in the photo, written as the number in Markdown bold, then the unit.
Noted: **3200** rpm
